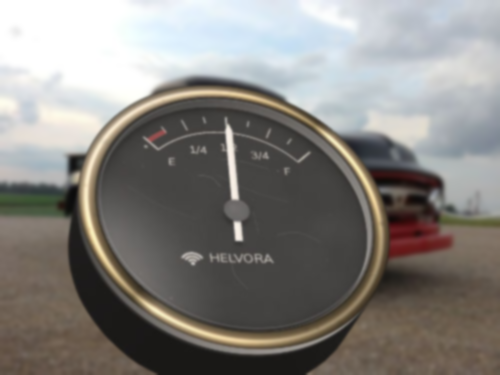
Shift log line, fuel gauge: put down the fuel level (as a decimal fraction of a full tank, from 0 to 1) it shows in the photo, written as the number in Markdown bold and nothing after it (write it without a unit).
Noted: **0.5**
